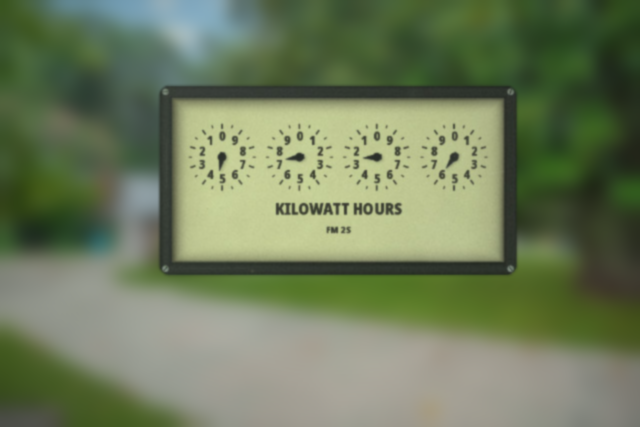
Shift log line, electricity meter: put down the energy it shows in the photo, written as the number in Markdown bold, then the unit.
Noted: **4726** kWh
